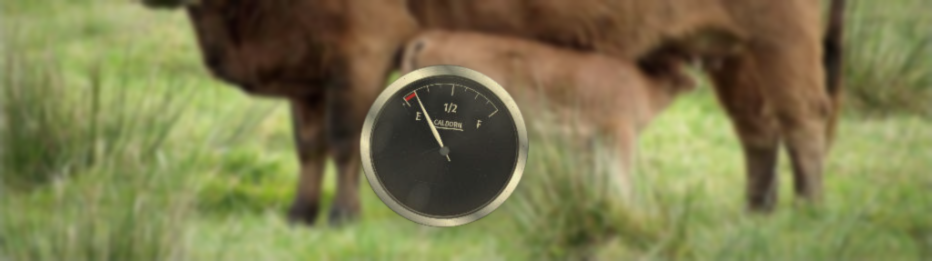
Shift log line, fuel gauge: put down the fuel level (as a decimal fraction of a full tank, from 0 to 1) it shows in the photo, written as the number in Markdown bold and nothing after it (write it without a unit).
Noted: **0.125**
